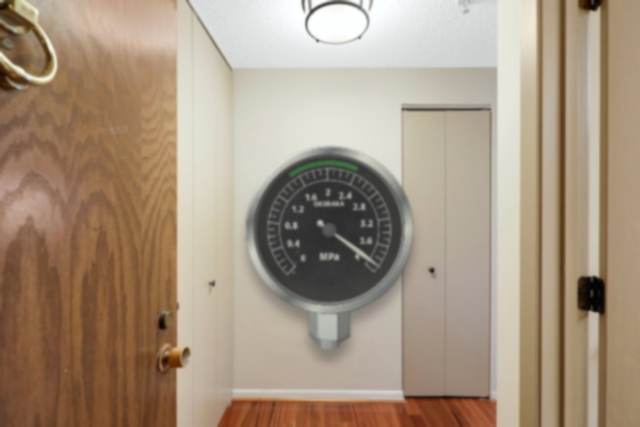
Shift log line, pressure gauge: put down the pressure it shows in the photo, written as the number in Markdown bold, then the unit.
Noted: **3.9** MPa
